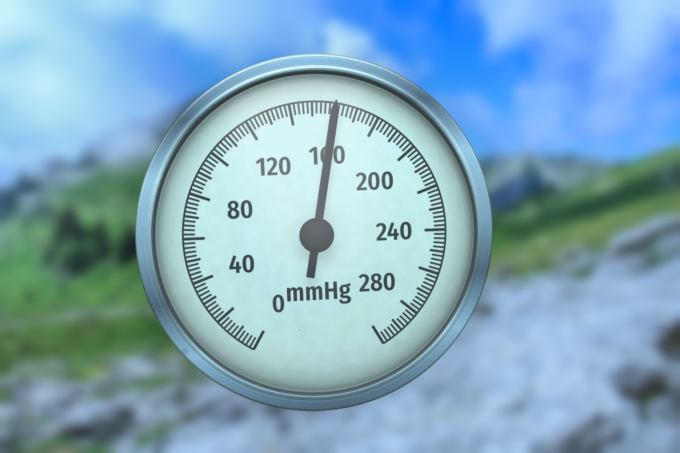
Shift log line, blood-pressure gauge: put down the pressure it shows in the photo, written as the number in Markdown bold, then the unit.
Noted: **160** mmHg
